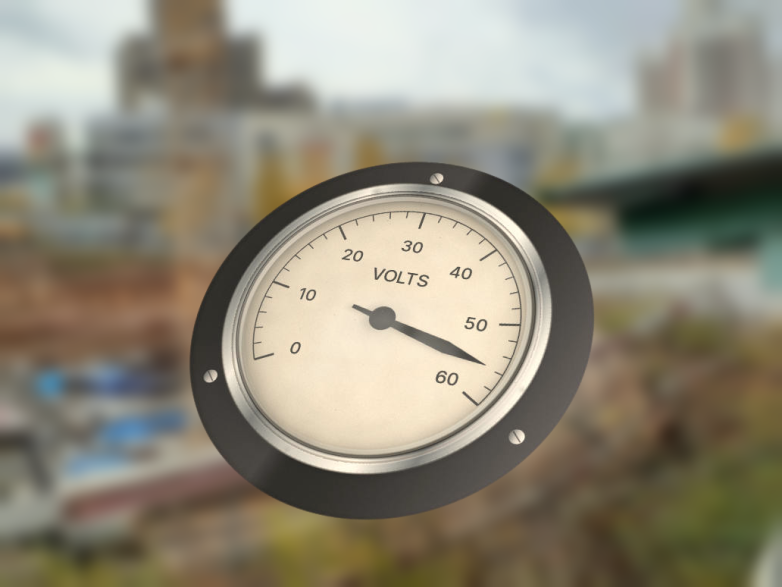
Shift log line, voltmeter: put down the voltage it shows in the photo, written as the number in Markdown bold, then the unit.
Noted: **56** V
